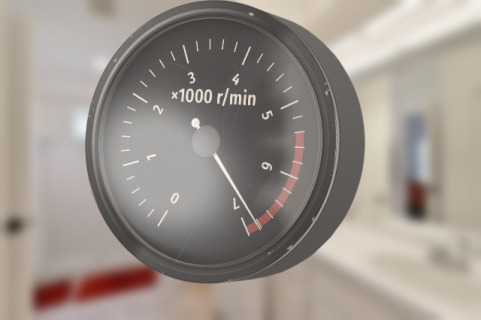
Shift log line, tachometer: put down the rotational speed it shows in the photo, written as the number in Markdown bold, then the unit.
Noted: **6800** rpm
